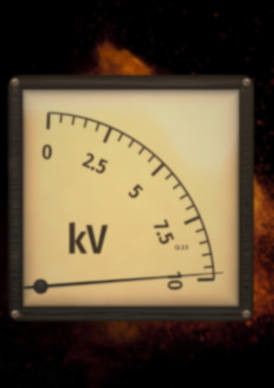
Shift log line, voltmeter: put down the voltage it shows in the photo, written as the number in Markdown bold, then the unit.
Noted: **9.75** kV
